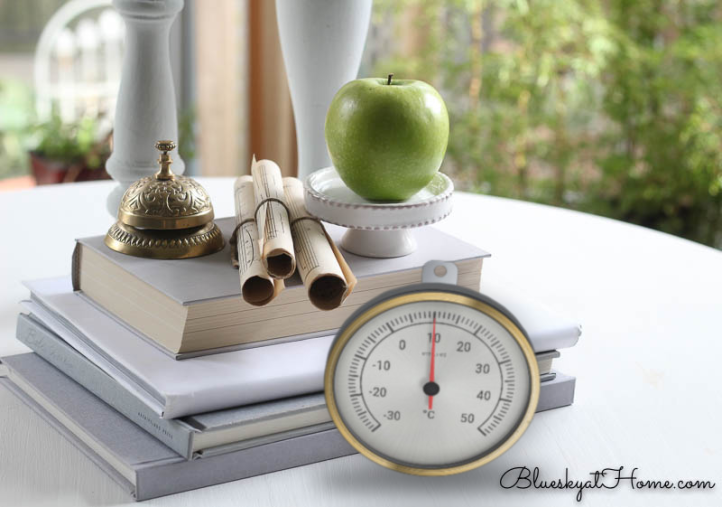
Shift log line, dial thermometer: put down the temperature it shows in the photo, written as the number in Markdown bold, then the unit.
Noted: **10** °C
